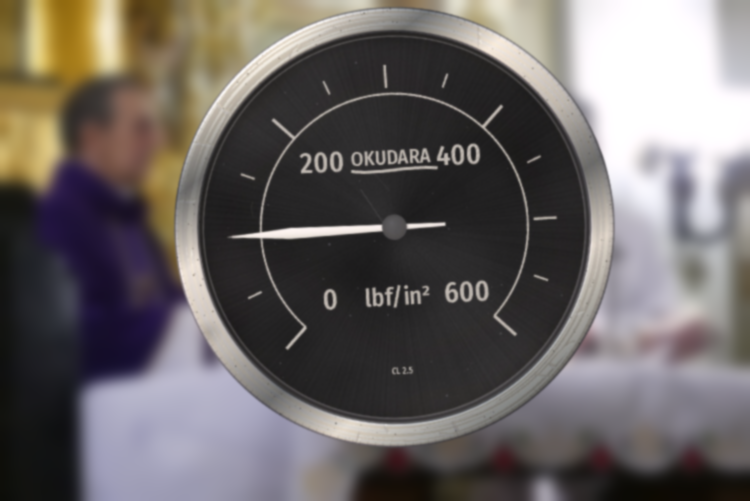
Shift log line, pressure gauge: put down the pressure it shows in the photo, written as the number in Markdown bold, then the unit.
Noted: **100** psi
